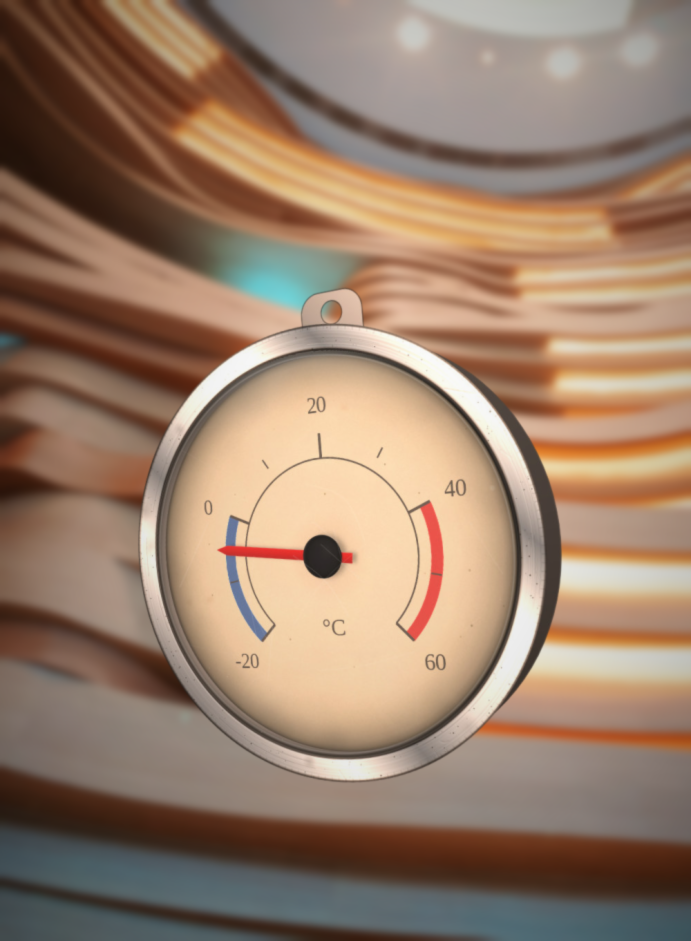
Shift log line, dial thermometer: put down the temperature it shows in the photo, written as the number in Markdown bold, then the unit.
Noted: **-5** °C
